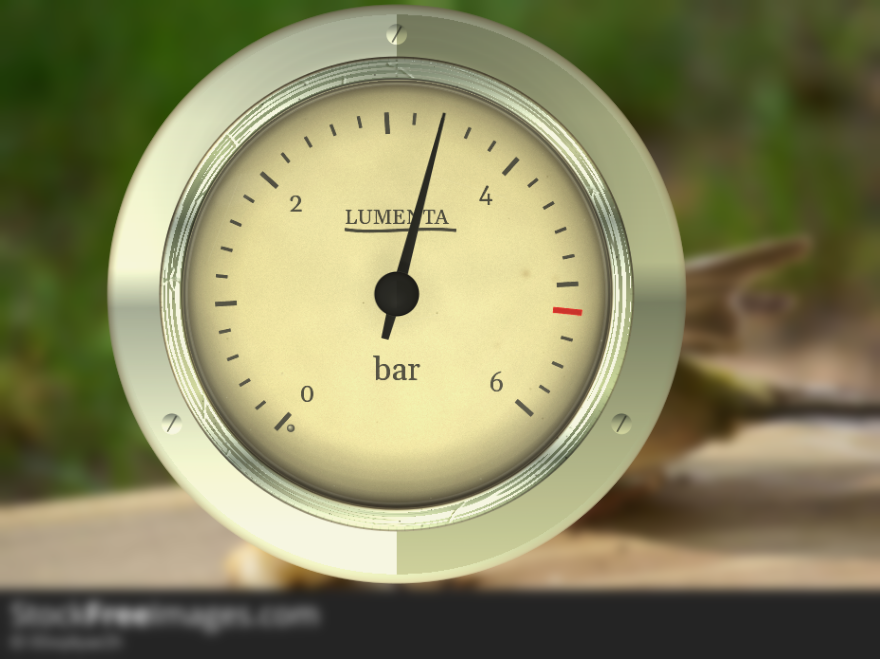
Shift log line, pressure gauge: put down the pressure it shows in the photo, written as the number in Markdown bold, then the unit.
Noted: **3.4** bar
